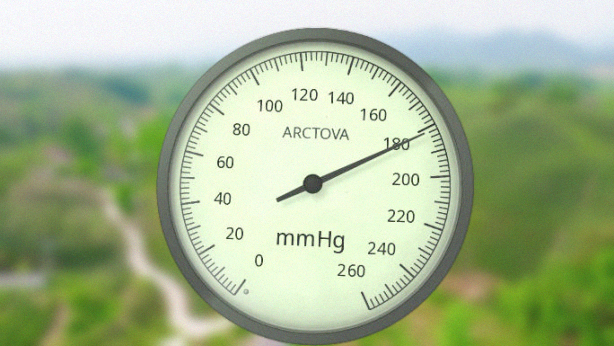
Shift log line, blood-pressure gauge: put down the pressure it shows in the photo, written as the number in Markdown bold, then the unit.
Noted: **182** mmHg
